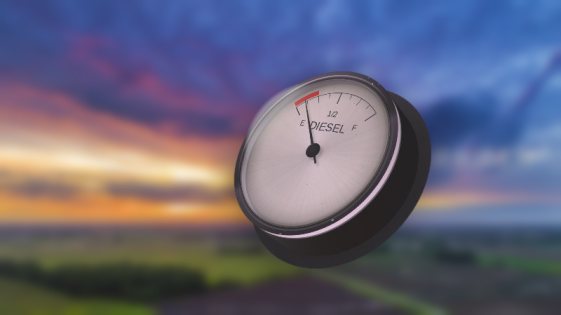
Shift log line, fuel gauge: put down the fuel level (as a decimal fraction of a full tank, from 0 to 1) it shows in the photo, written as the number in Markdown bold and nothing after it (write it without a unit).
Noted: **0.125**
